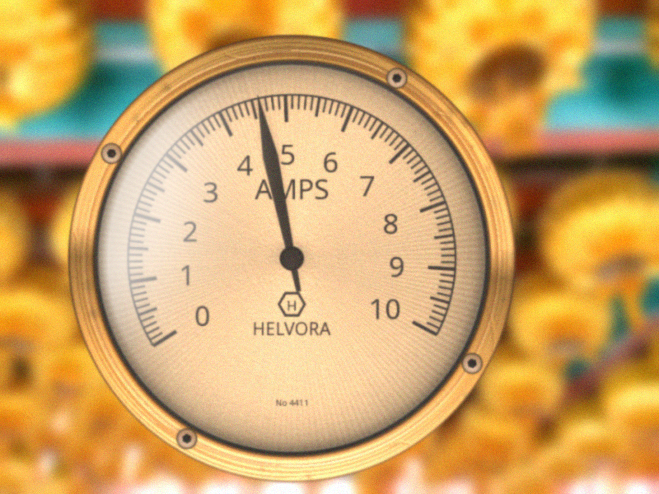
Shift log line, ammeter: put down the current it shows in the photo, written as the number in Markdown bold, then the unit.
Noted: **4.6** A
